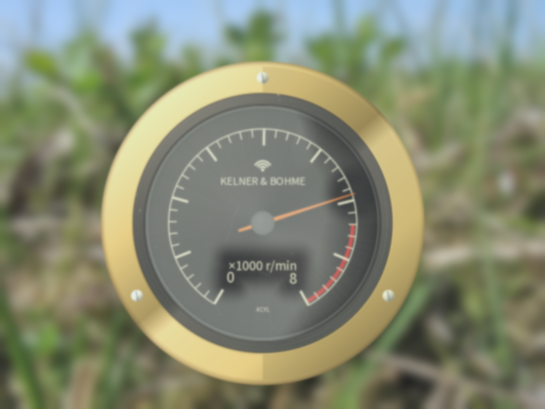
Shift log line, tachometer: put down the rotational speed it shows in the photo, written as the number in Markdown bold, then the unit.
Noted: **5900** rpm
